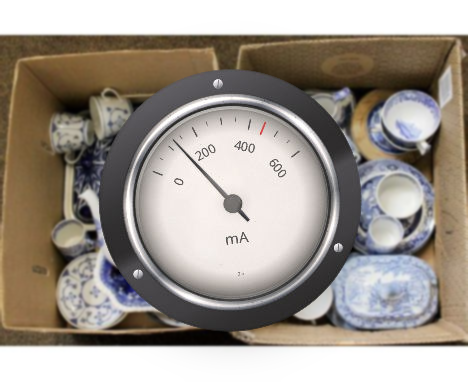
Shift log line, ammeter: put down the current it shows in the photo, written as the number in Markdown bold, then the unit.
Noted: **125** mA
